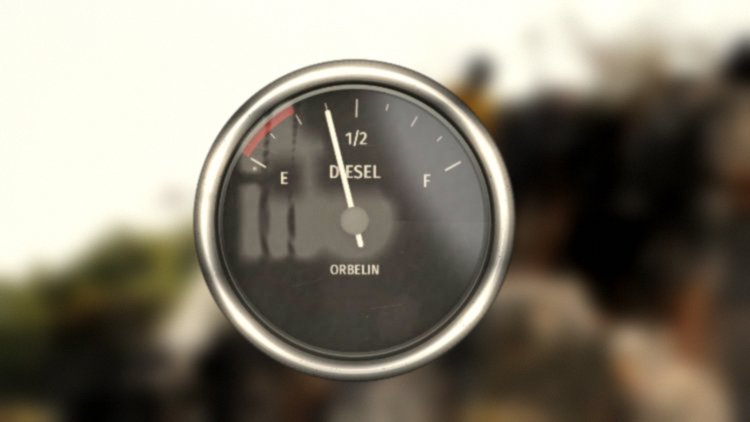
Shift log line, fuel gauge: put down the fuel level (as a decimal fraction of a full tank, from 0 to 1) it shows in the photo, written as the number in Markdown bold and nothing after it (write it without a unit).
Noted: **0.375**
